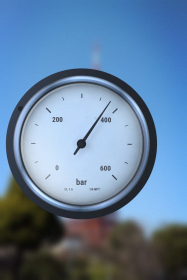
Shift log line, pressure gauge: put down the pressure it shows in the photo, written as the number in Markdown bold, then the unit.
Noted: **375** bar
